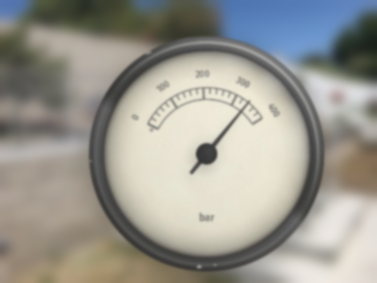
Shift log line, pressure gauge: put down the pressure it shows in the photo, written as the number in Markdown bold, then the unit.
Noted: **340** bar
